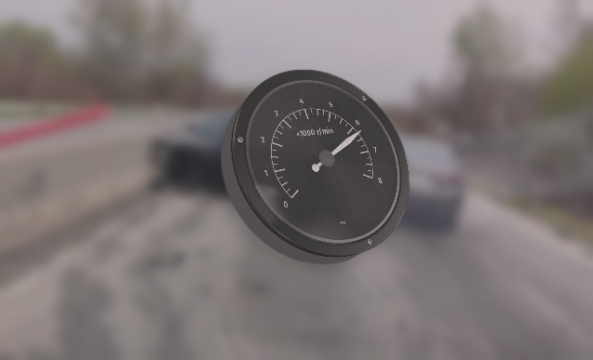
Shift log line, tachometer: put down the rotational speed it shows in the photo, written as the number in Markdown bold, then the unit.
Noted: **6250** rpm
